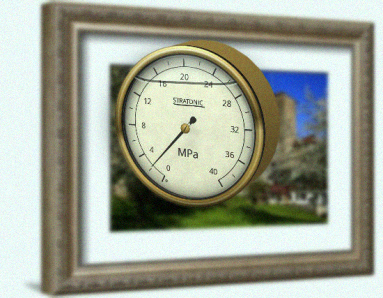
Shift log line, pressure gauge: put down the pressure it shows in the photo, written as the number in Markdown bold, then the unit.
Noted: **2** MPa
